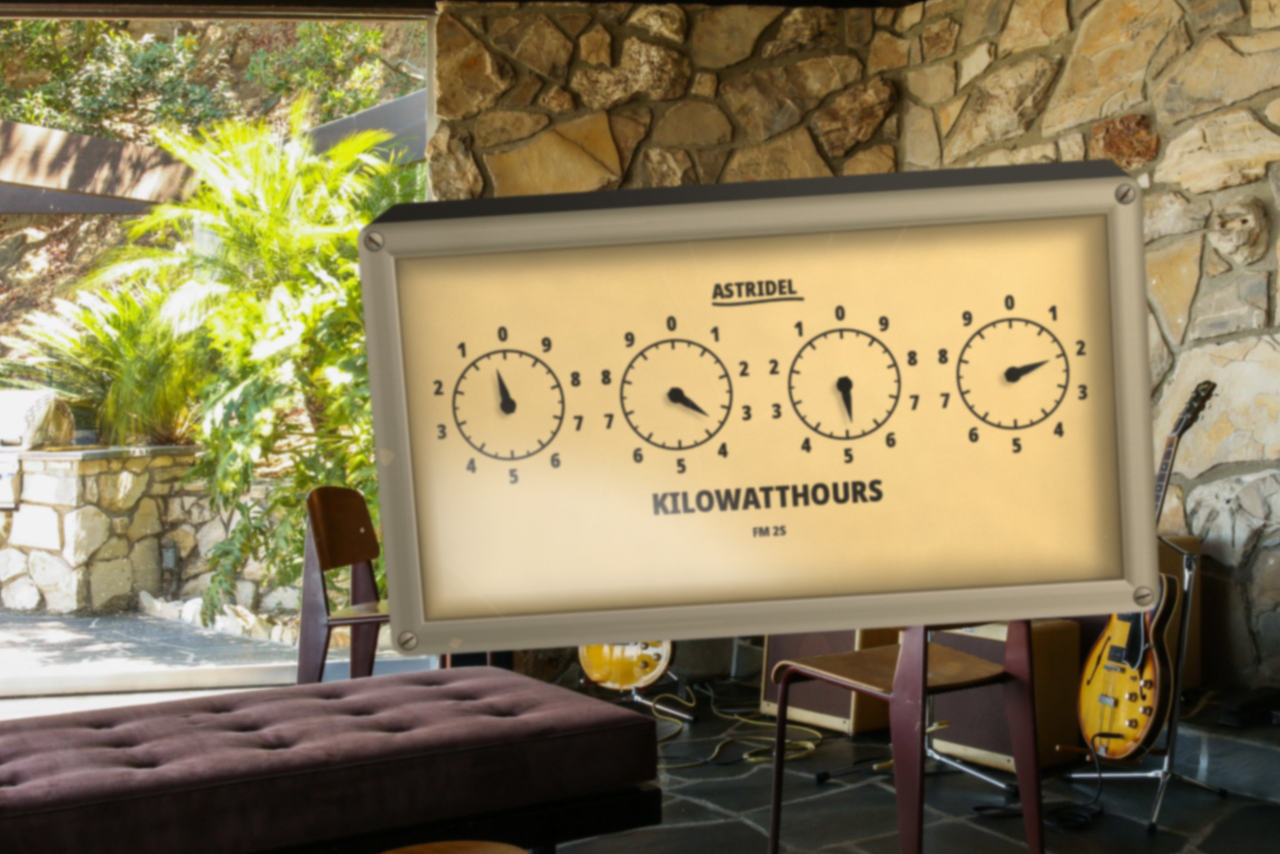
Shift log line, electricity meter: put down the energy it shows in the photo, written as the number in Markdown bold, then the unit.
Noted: **352** kWh
